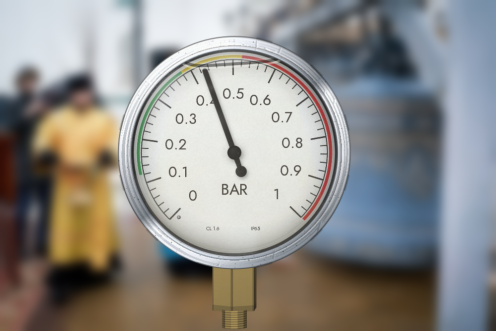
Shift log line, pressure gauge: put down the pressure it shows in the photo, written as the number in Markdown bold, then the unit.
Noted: **0.43** bar
